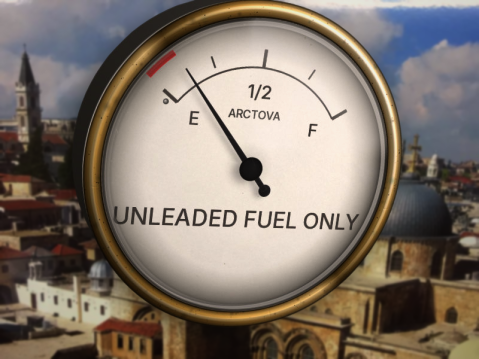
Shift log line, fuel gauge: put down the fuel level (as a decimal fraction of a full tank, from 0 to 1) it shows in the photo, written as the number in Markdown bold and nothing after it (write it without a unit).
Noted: **0.125**
